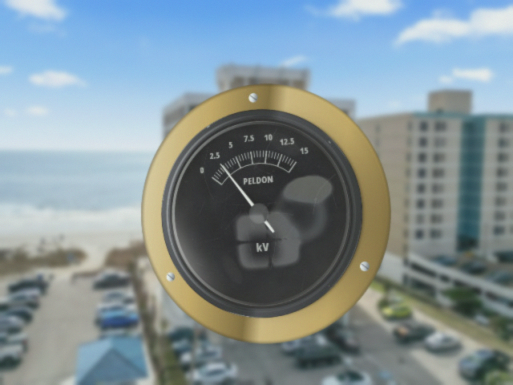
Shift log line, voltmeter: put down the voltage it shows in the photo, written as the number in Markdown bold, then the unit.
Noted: **2.5** kV
